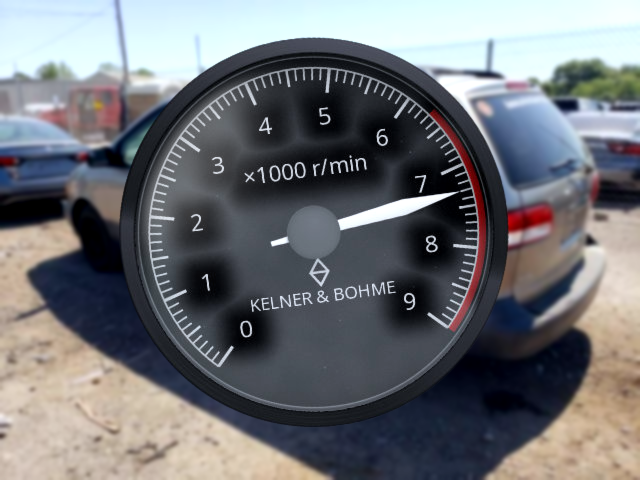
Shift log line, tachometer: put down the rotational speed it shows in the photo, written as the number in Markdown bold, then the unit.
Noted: **7300** rpm
